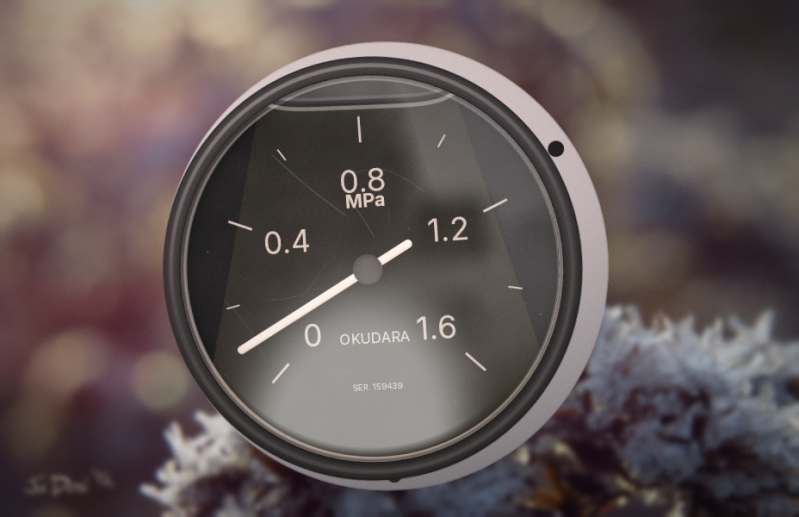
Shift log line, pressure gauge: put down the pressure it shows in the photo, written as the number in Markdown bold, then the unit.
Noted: **0.1** MPa
